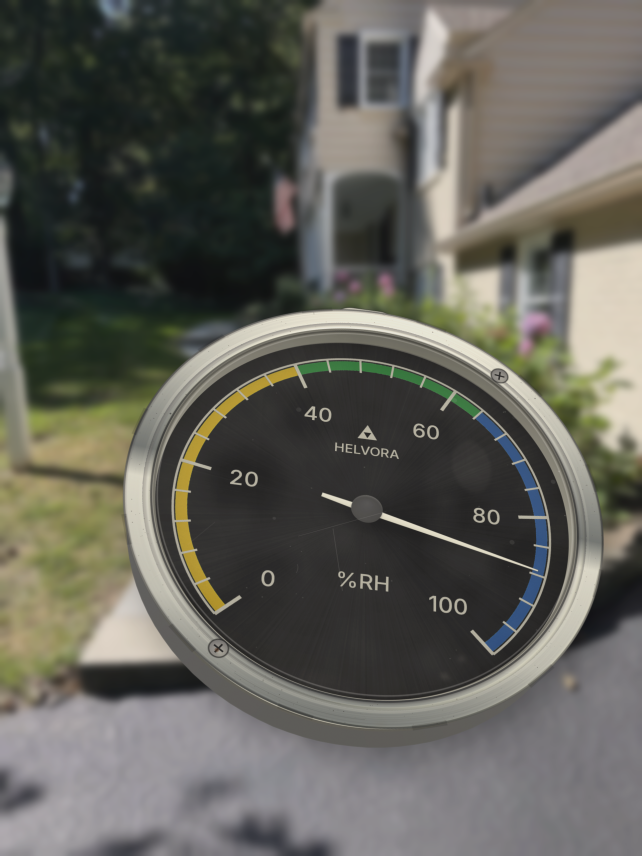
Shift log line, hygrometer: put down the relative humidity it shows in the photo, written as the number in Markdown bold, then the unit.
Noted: **88** %
